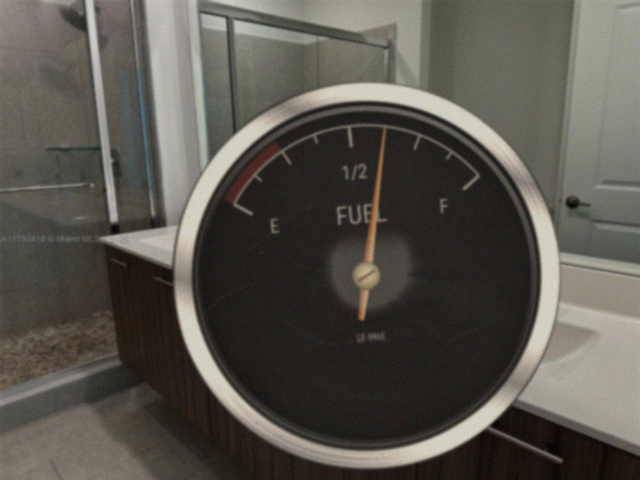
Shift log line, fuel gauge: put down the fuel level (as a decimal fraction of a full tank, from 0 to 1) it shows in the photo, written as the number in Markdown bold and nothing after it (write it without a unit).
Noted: **0.625**
